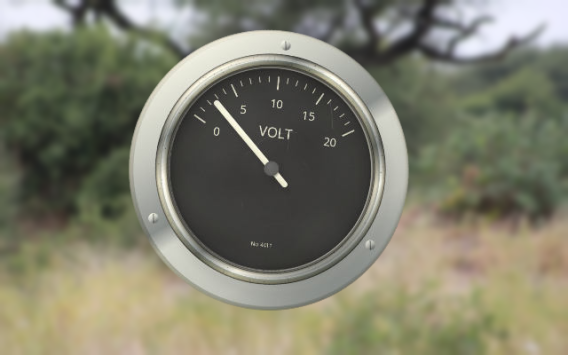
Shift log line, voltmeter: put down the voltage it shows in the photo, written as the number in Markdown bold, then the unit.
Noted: **2.5** V
